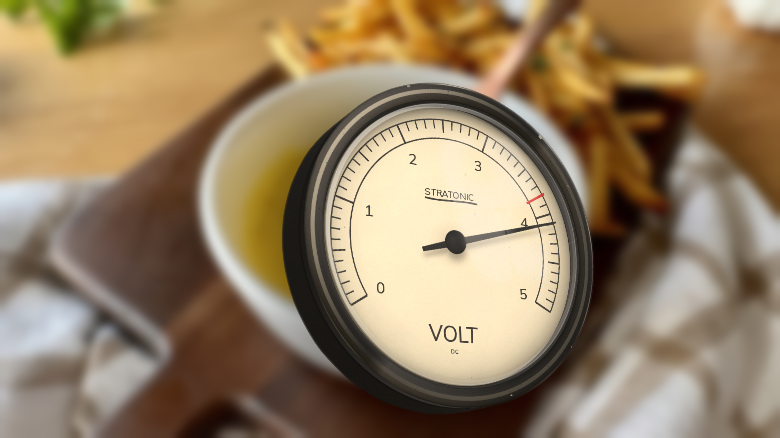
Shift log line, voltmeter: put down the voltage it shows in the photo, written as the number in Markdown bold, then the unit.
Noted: **4.1** V
